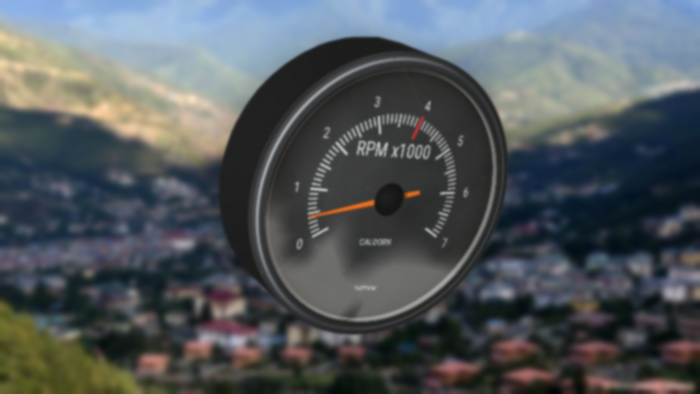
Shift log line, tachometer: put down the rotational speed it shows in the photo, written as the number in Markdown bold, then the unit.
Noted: **500** rpm
